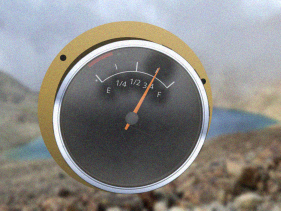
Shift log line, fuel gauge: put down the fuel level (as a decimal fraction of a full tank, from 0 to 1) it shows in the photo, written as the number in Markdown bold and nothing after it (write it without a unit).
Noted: **0.75**
